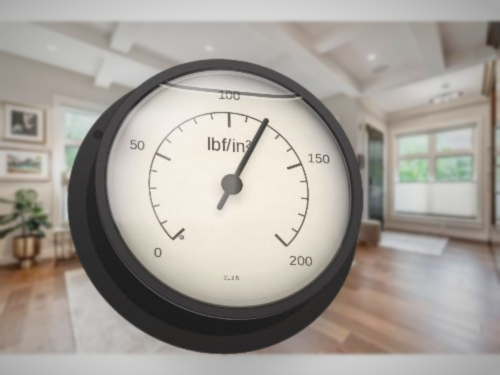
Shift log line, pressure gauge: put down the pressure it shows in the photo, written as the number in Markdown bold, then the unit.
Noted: **120** psi
